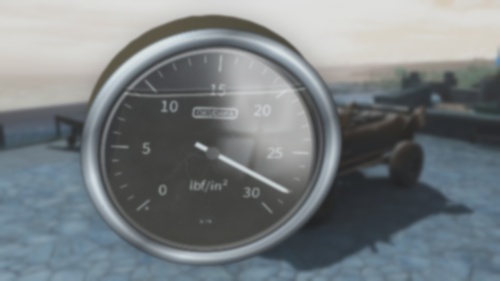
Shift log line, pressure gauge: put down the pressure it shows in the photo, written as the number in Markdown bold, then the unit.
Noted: **28** psi
